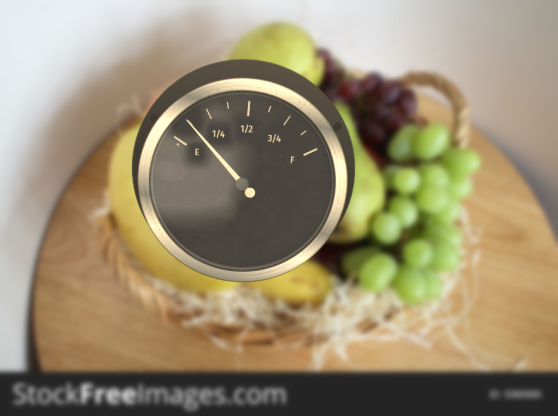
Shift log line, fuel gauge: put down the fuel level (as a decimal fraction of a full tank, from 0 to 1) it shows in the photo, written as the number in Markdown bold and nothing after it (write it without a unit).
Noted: **0.125**
